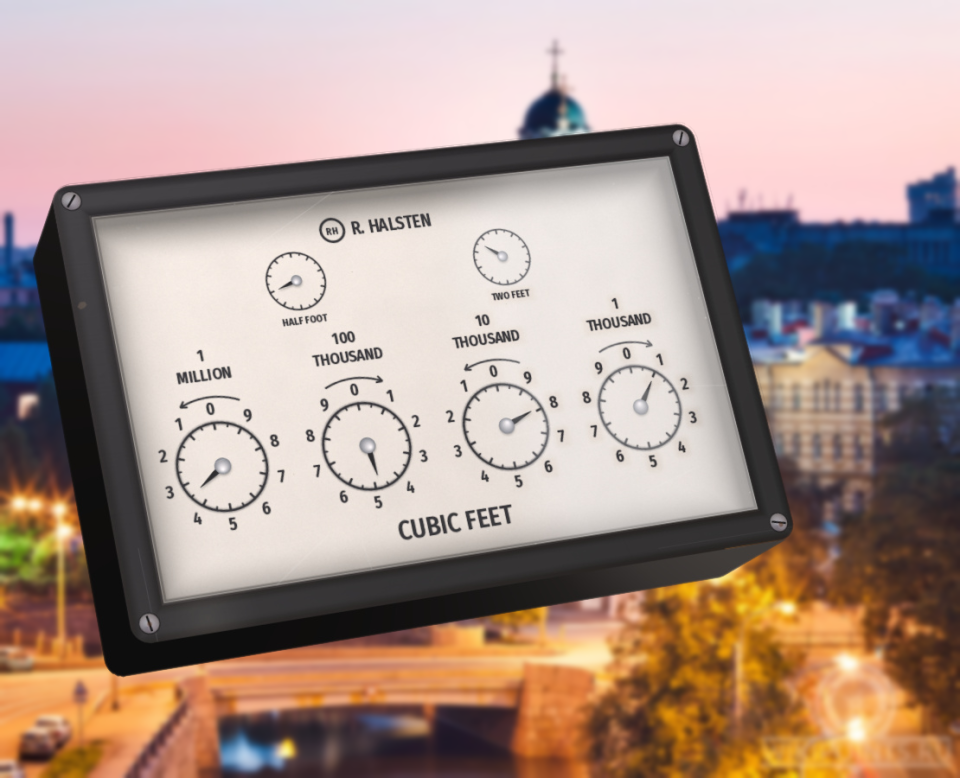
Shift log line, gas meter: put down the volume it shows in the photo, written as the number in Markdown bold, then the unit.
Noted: **348100** ft³
